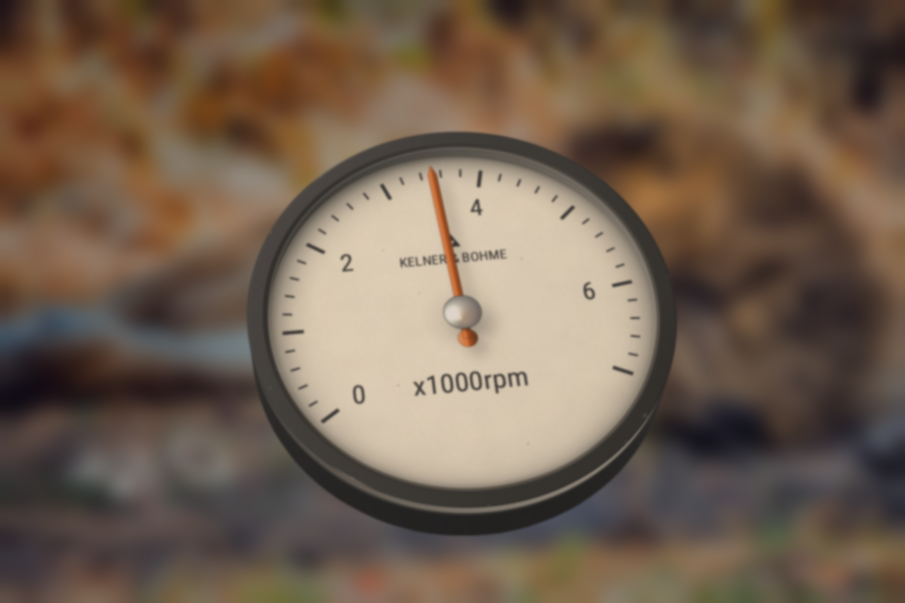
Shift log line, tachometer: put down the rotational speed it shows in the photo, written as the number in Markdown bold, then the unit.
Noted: **3500** rpm
